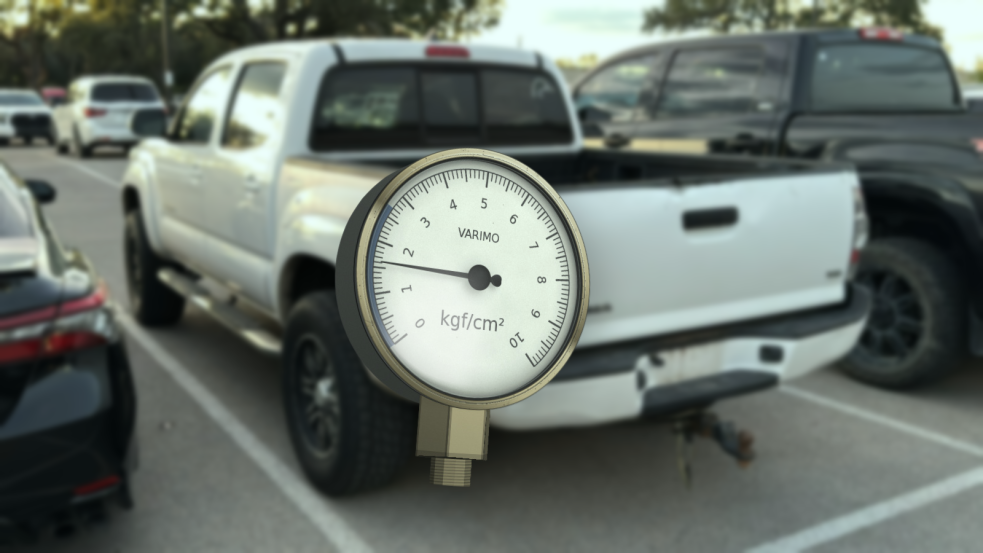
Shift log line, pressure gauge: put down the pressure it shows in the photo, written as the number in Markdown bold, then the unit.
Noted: **1.6** kg/cm²
